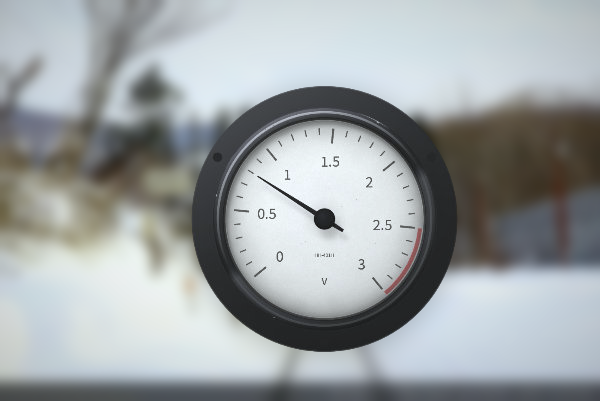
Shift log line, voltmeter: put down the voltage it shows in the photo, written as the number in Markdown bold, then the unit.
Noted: **0.8** V
